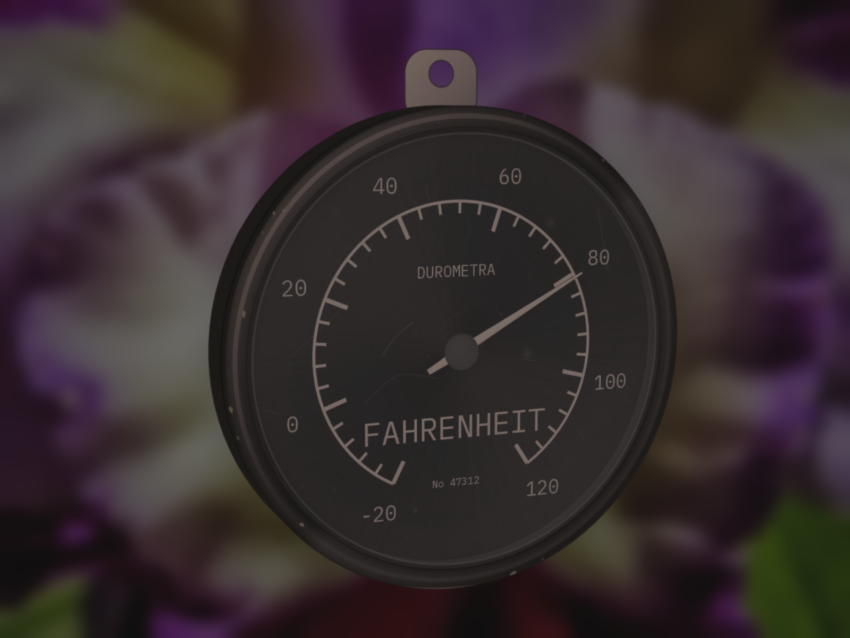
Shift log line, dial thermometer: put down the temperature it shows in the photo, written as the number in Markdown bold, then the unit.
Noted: **80** °F
